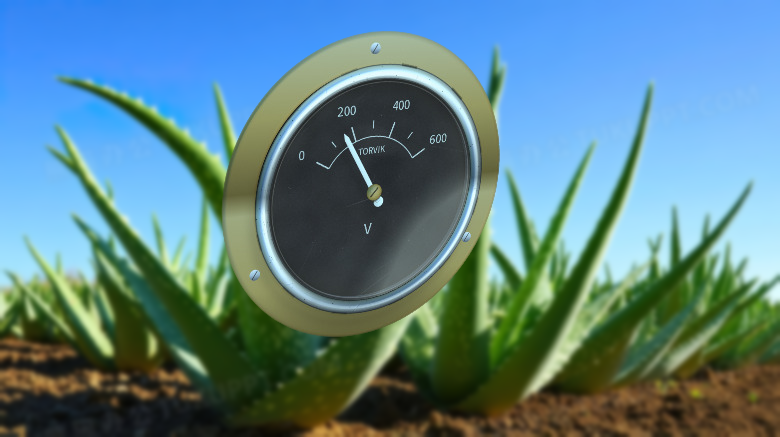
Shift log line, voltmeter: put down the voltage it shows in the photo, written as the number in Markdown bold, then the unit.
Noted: **150** V
